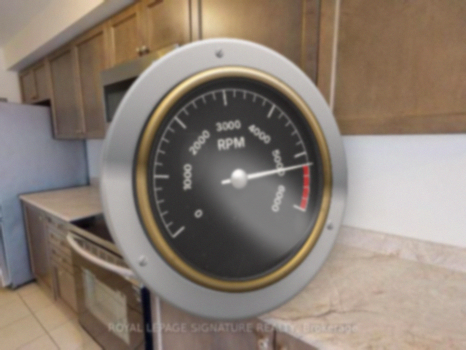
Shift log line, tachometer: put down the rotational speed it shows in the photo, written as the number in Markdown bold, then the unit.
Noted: **5200** rpm
